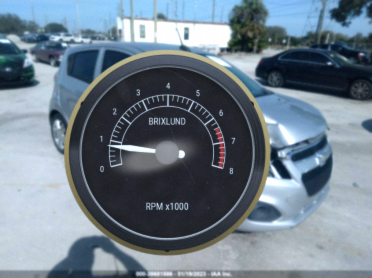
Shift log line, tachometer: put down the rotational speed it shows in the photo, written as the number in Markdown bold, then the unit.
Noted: **800** rpm
